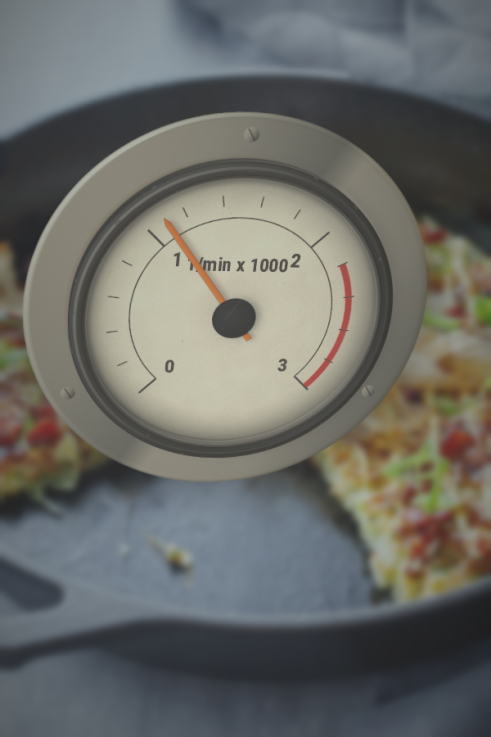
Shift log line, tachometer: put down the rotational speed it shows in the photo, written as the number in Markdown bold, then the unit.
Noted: **1100** rpm
